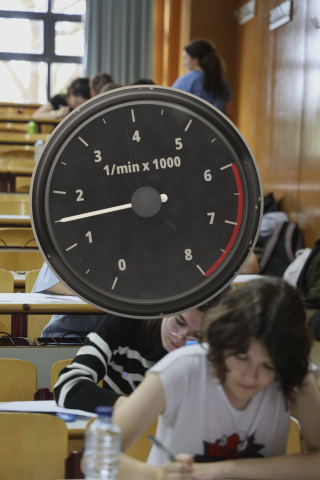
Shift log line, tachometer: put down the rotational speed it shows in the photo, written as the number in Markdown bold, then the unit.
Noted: **1500** rpm
